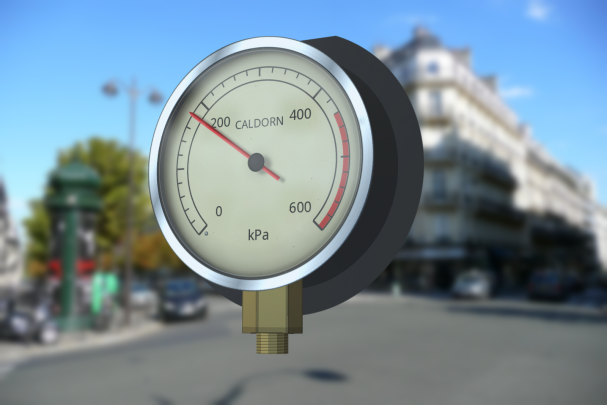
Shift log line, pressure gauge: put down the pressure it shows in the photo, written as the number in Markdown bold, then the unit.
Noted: **180** kPa
